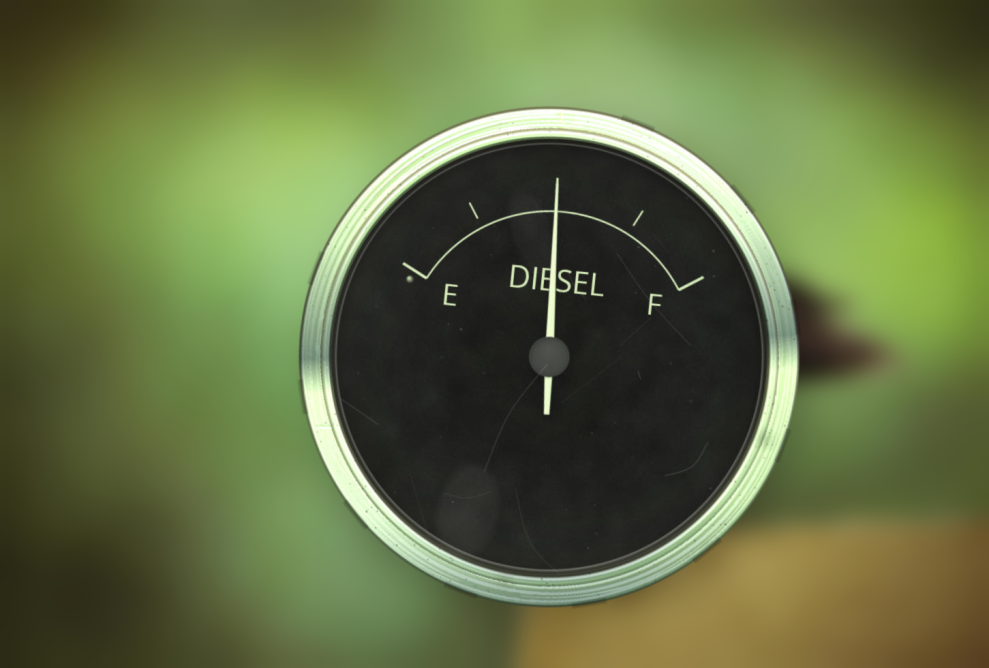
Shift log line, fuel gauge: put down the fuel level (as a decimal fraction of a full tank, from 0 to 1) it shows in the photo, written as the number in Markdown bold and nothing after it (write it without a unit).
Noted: **0.5**
